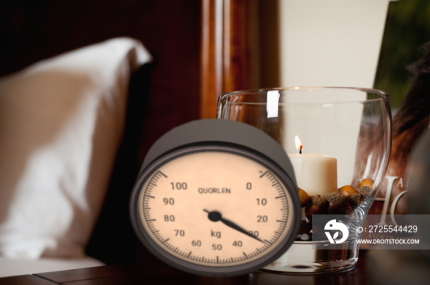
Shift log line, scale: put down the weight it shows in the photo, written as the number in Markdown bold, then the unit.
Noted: **30** kg
